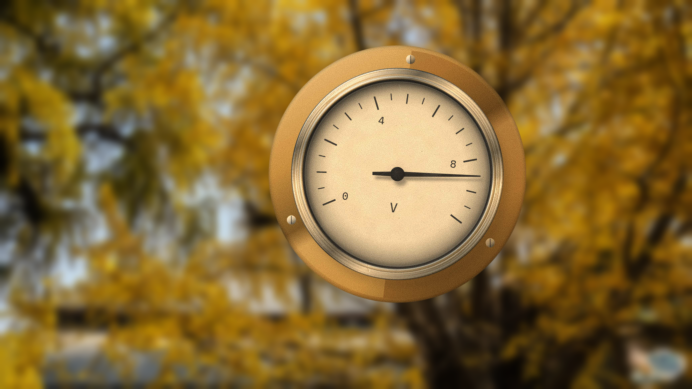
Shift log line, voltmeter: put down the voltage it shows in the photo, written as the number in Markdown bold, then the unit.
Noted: **8.5** V
